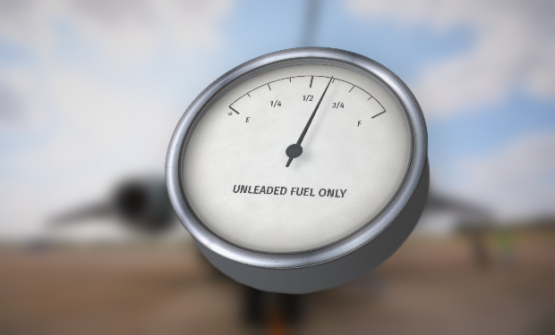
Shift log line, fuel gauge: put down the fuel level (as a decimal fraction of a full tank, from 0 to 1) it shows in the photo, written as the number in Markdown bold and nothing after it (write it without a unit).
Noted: **0.625**
